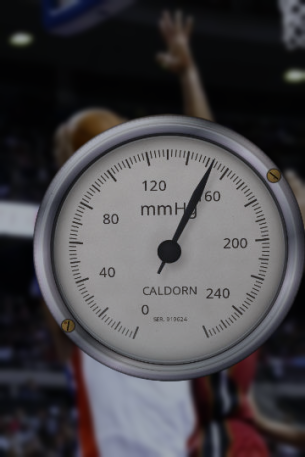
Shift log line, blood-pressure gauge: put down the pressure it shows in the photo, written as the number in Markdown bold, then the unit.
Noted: **152** mmHg
